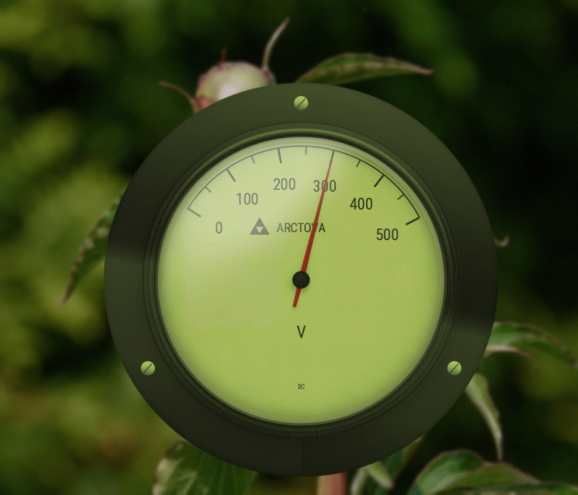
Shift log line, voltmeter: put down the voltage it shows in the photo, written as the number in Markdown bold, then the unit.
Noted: **300** V
